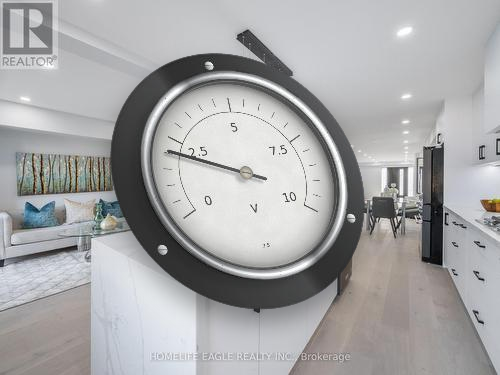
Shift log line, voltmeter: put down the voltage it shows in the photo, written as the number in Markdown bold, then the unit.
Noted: **2** V
